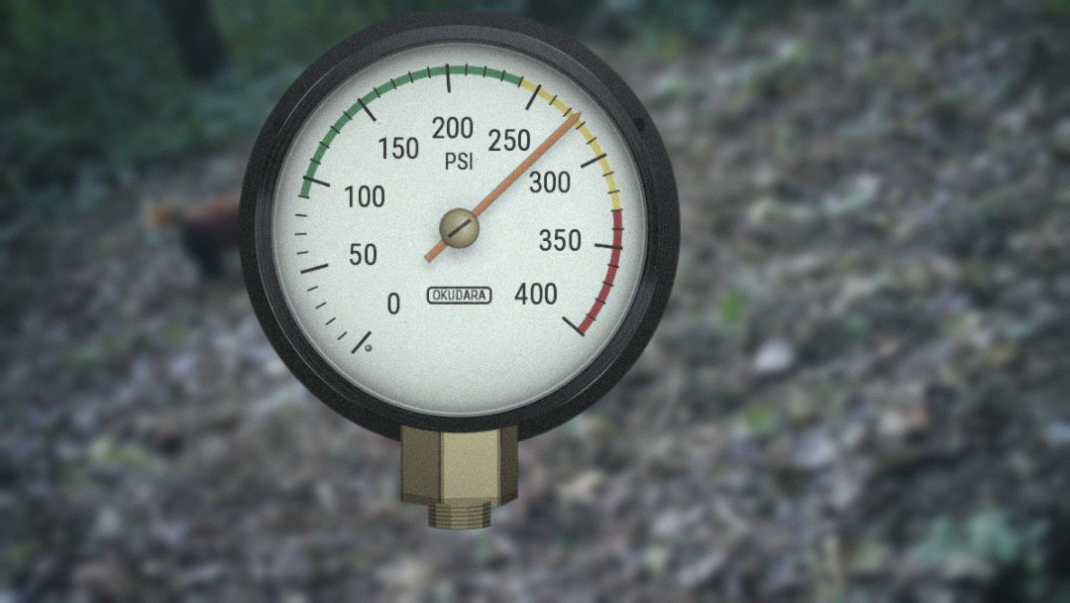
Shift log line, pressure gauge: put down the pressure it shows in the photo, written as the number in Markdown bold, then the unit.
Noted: **275** psi
